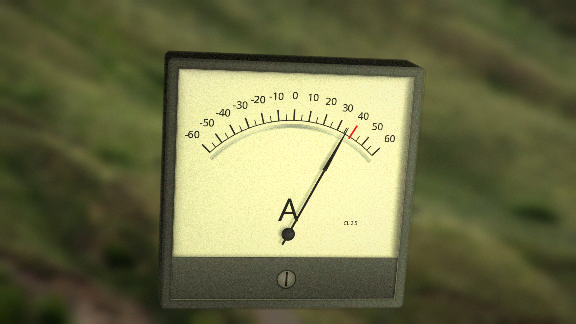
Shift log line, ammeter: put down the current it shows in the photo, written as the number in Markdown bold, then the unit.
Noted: **35** A
